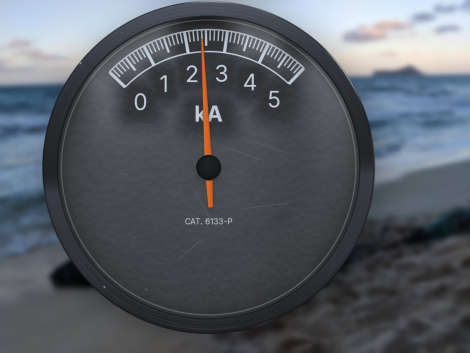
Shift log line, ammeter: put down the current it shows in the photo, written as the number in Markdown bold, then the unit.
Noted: **2.4** kA
